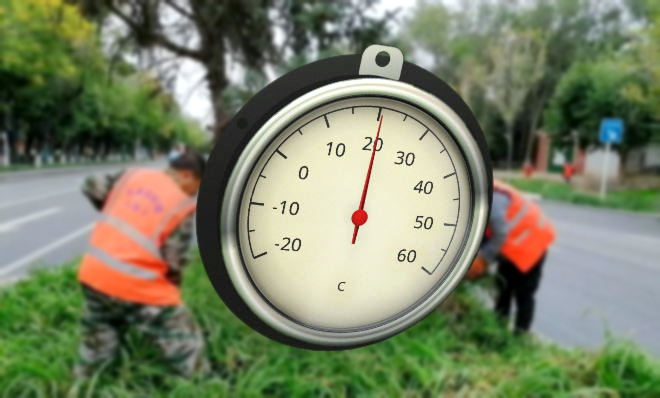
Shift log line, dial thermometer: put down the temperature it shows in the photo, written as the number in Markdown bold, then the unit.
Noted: **20** °C
